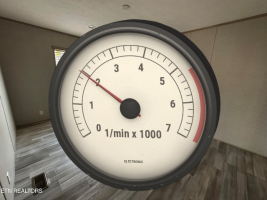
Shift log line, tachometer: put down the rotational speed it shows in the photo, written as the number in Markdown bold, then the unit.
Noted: **2000** rpm
